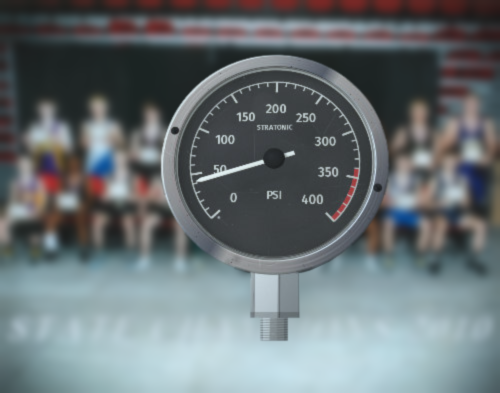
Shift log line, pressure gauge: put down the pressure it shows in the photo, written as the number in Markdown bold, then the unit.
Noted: **40** psi
